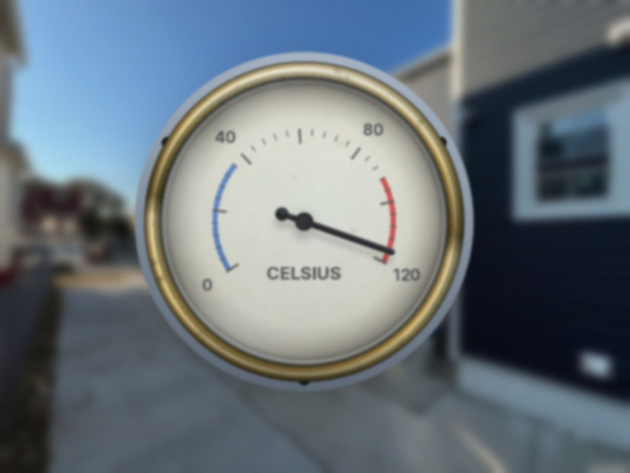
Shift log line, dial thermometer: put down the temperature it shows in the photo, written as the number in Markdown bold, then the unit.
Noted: **116** °C
